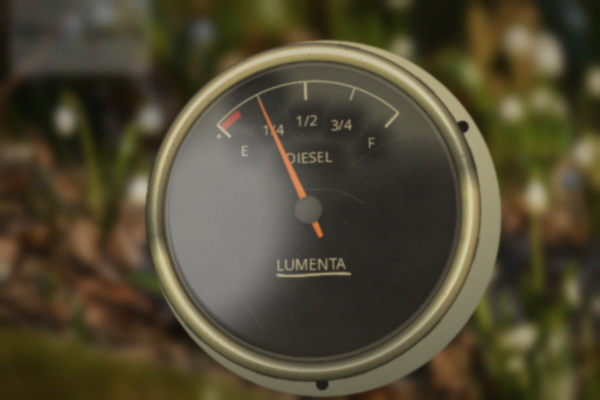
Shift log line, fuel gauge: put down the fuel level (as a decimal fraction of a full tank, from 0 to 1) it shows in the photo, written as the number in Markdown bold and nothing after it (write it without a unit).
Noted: **0.25**
